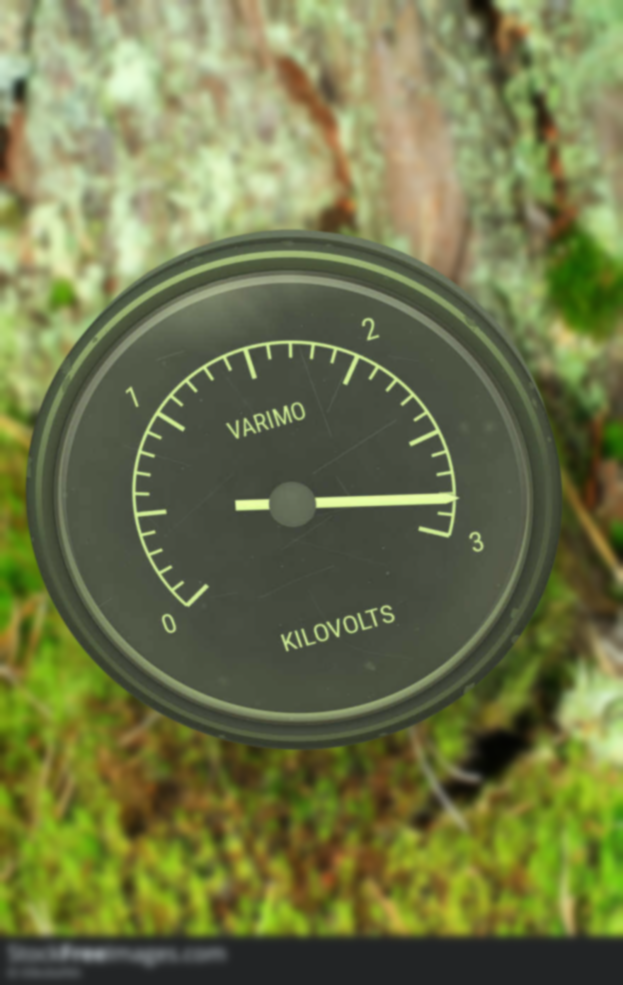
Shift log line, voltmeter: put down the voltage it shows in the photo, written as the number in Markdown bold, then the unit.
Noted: **2.8** kV
